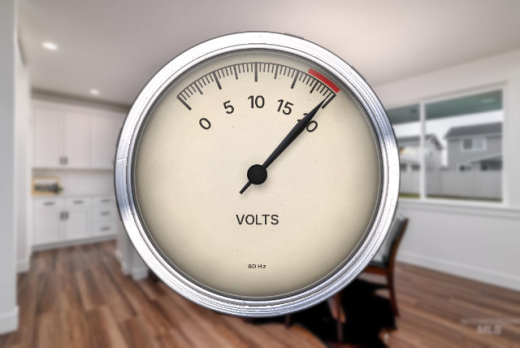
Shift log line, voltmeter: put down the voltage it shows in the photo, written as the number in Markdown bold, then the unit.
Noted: **19.5** V
